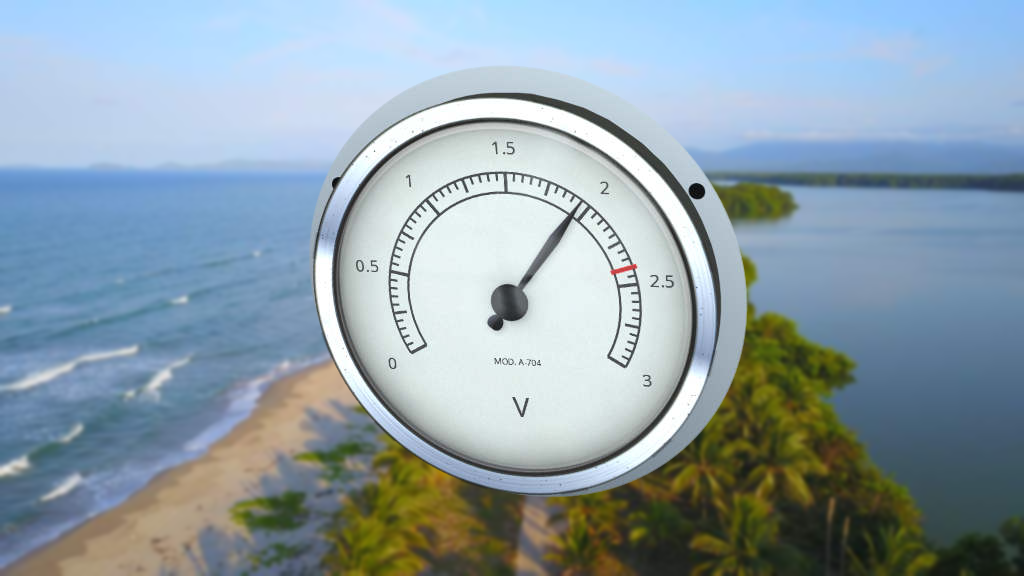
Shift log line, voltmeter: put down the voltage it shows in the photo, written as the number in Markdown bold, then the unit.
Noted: **1.95** V
